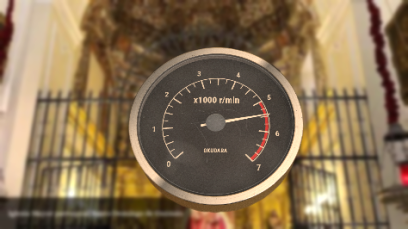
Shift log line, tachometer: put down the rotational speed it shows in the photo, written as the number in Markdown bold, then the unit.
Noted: **5500** rpm
